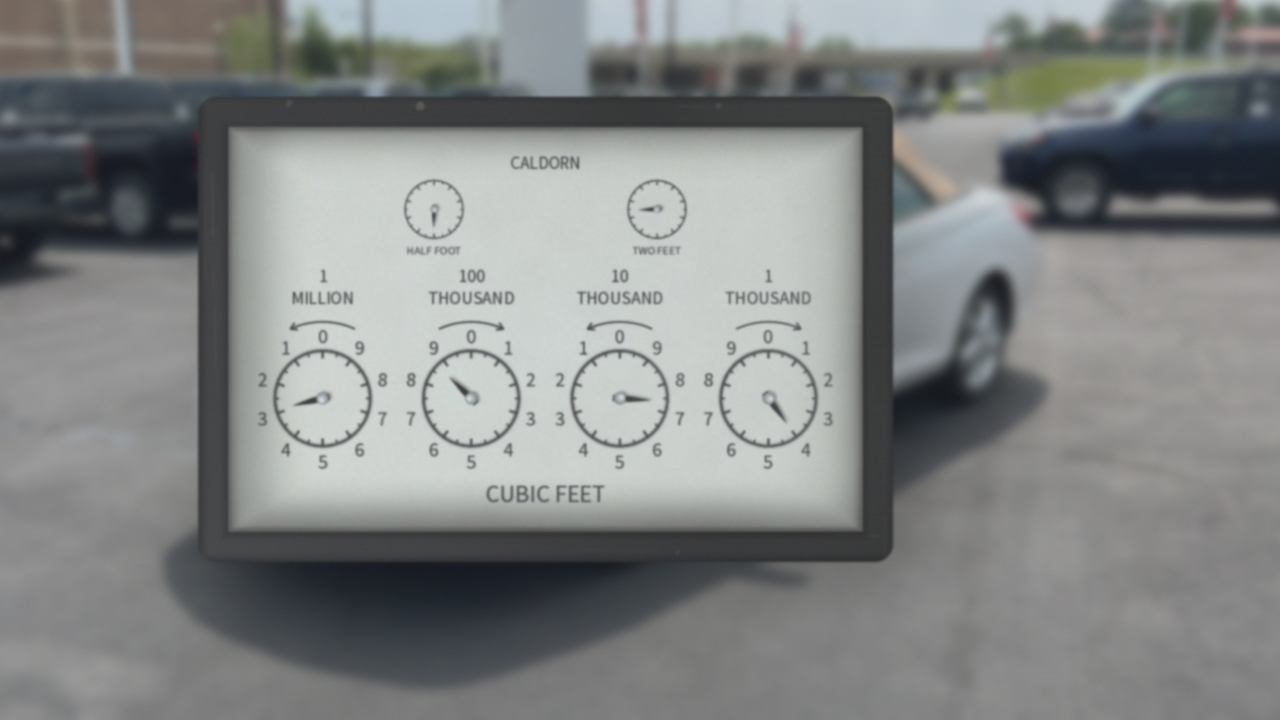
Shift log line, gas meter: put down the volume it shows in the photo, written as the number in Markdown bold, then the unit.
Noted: **287400** ft³
